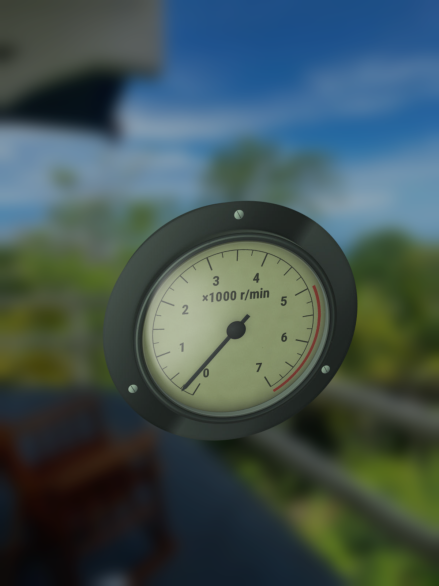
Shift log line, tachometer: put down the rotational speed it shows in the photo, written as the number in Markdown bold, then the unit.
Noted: **250** rpm
